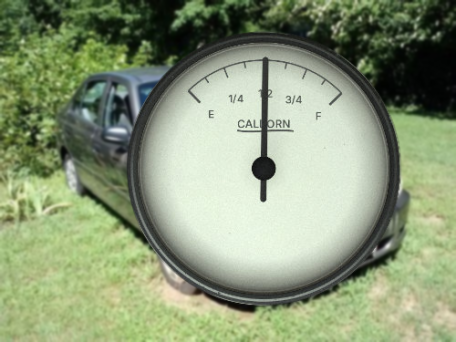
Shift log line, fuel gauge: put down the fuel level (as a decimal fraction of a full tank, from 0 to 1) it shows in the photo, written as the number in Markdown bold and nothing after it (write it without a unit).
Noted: **0.5**
